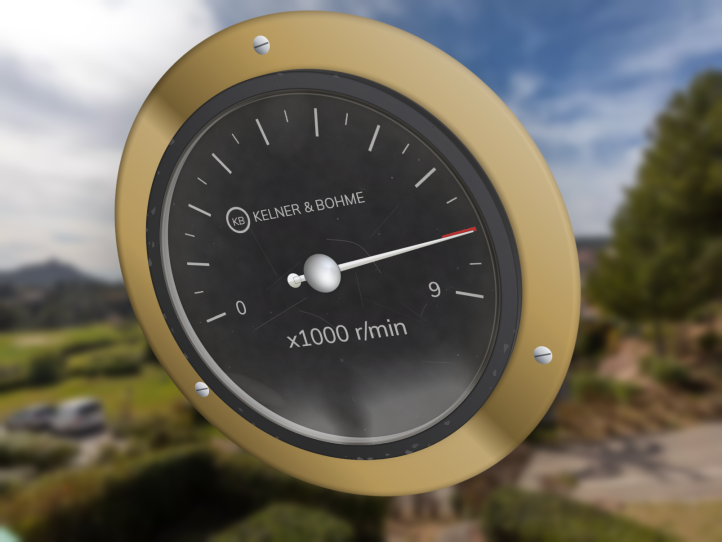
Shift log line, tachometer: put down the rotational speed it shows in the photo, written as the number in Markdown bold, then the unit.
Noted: **8000** rpm
